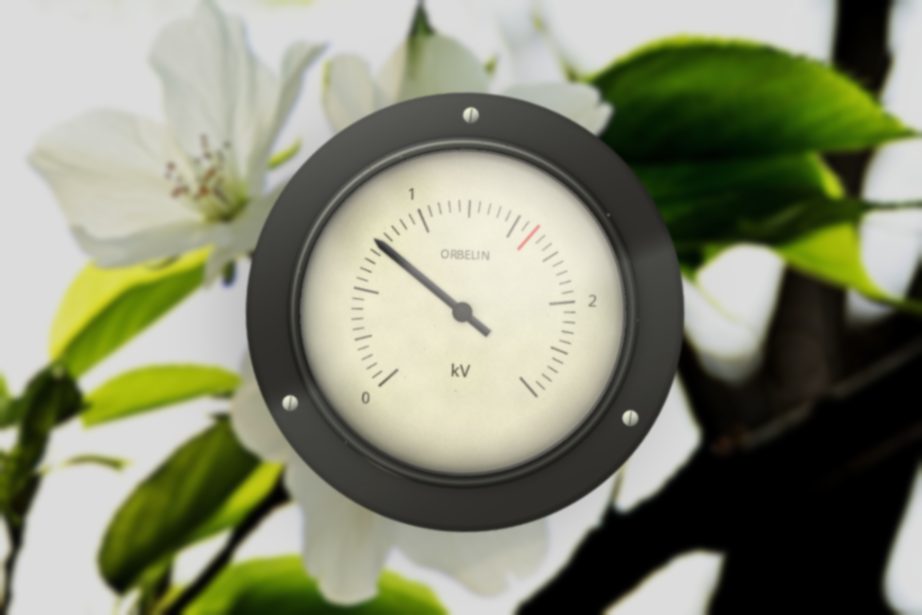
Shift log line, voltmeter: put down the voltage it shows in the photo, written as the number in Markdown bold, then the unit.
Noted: **0.75** kV
